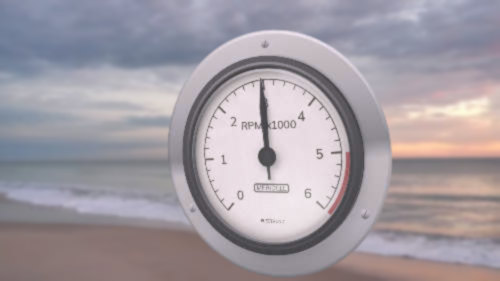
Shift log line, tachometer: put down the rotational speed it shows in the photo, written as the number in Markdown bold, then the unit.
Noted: **3000** rpm
